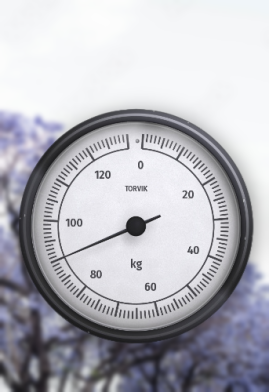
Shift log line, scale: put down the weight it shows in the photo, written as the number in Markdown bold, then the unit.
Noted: **90** kg
